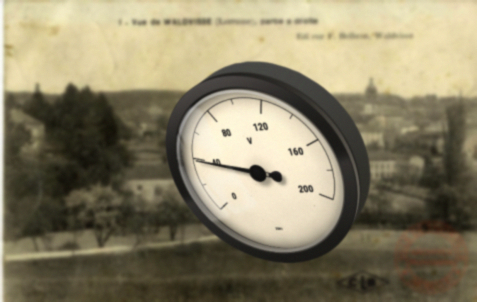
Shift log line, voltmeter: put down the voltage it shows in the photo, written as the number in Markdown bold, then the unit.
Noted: **40** V
